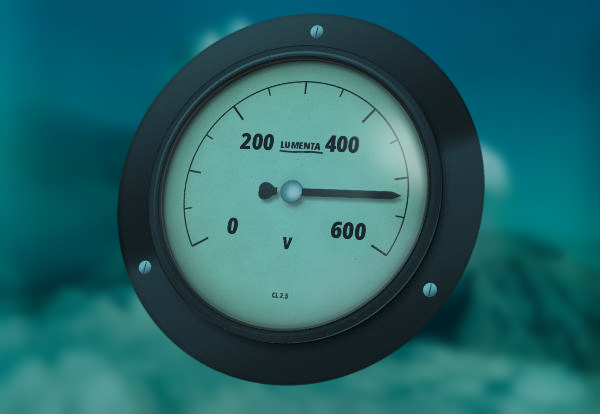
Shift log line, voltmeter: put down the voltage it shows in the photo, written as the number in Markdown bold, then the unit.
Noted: **525** V
